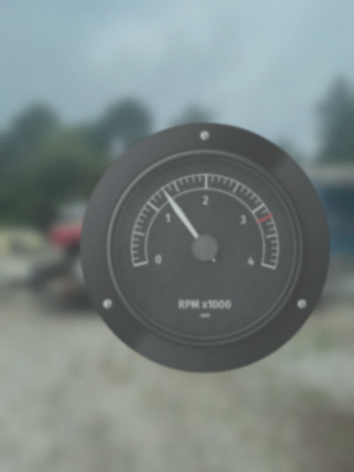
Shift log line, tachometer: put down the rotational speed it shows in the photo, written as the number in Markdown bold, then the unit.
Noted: **1300** rpm
